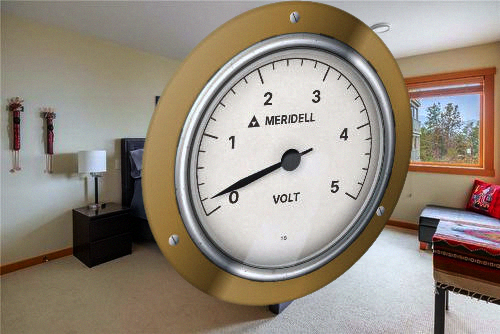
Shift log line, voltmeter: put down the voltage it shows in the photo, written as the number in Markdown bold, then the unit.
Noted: **0.2** V
